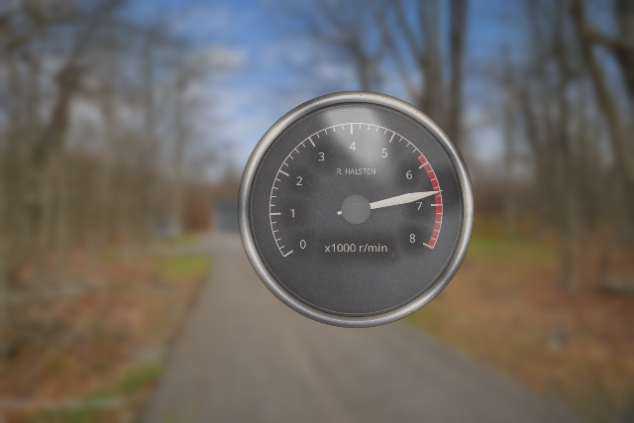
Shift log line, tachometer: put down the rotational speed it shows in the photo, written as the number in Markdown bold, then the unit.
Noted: **6700** rpm
